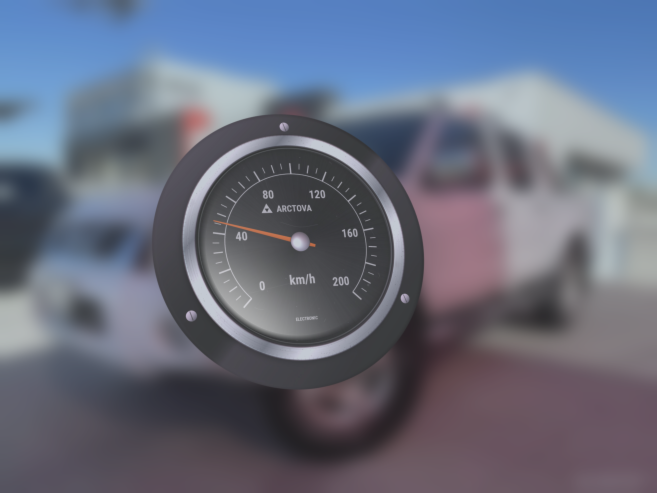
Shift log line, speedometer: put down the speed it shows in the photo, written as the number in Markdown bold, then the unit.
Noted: **45** km/h
